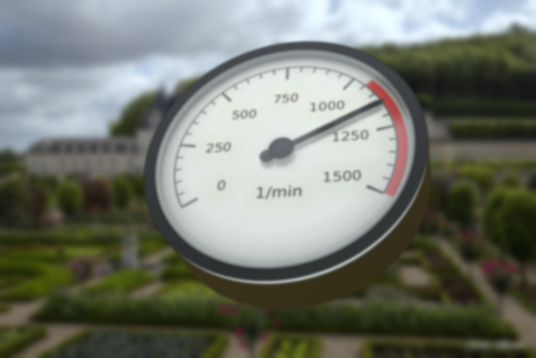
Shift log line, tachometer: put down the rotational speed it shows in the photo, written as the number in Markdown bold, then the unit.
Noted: **1150** rpm
